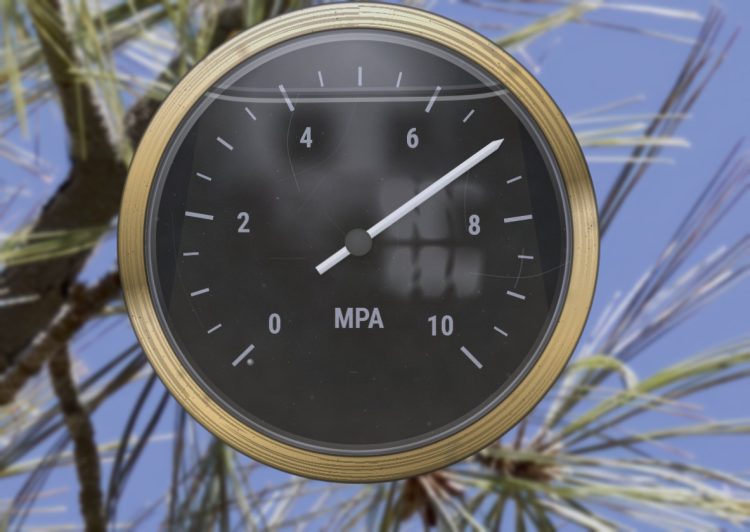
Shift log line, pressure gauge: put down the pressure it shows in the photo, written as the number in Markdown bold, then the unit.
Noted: **7** MPa
